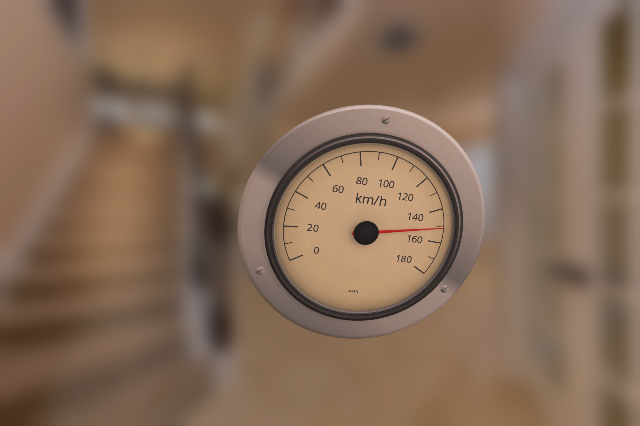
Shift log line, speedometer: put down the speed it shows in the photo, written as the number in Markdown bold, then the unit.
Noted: **150** km/h
